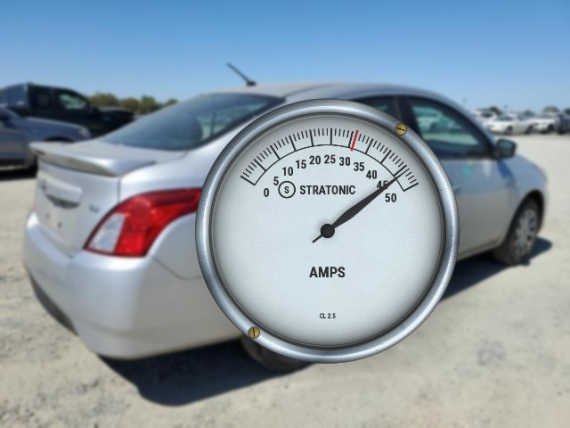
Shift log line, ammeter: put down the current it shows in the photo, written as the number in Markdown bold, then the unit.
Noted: **46** A
